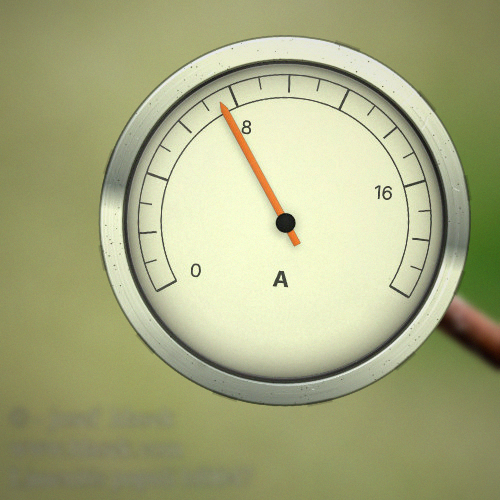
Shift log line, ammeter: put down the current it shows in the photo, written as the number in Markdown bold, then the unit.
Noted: **7.5** A
